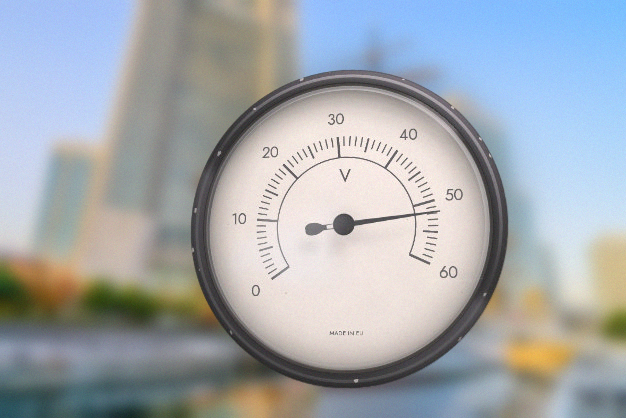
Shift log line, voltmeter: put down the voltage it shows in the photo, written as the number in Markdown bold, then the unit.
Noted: **52** V
